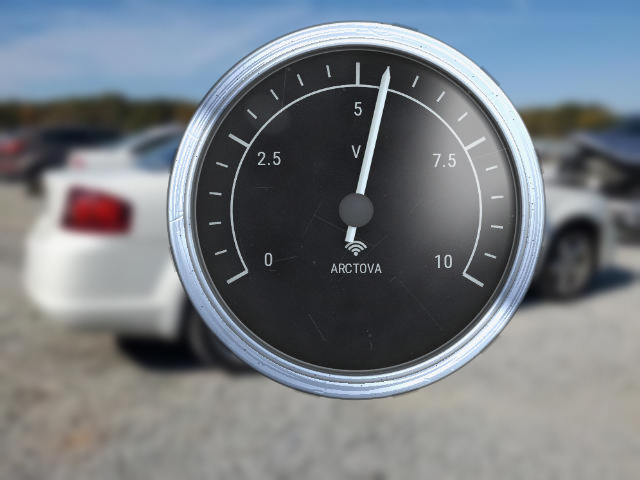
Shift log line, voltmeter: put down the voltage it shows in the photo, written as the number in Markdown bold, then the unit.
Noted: **5.5** V
